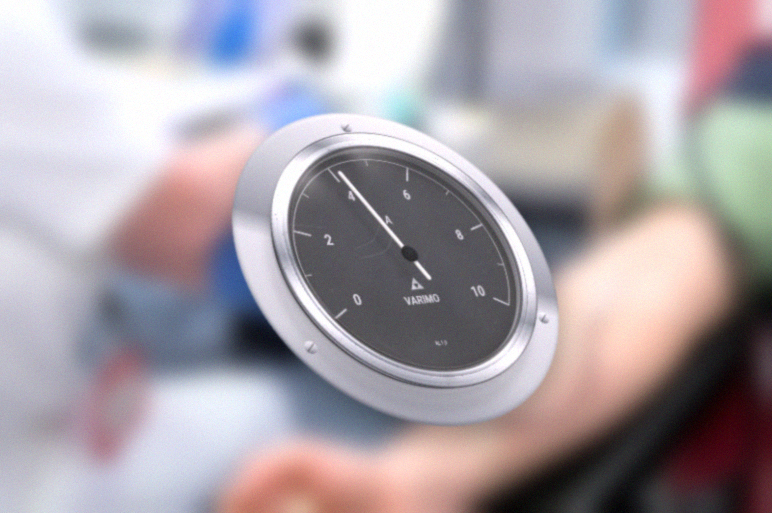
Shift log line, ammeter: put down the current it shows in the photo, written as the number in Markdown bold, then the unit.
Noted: **4** A
